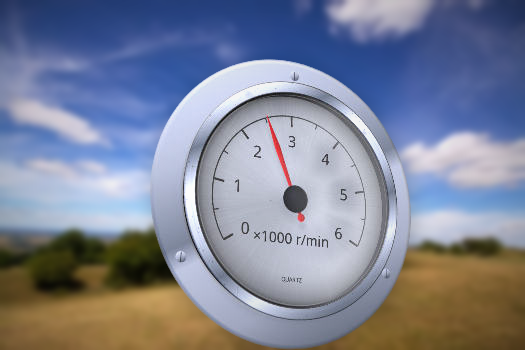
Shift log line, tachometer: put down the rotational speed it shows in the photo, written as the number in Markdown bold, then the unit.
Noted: **2500** rpm
